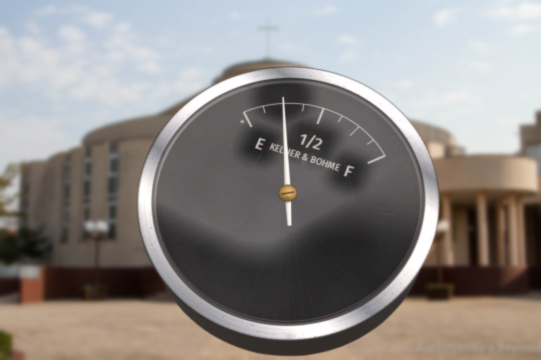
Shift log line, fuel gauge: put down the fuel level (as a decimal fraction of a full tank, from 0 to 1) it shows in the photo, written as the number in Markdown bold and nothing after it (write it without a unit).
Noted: **0.25**
